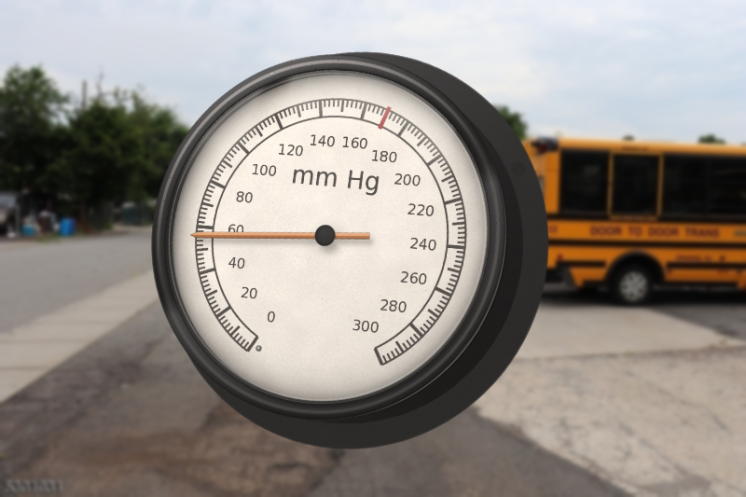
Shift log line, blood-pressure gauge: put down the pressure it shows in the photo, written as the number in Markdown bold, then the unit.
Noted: **56** mmHg
